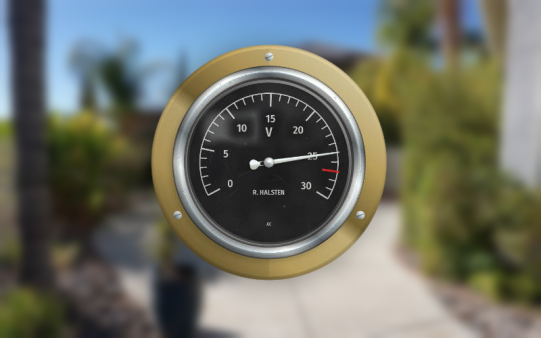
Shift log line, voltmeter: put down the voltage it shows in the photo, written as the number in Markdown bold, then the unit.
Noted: **25** V
